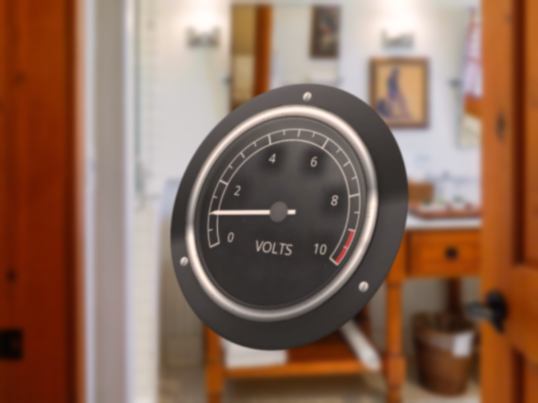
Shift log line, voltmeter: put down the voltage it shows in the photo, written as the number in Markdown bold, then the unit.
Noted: **1** V
